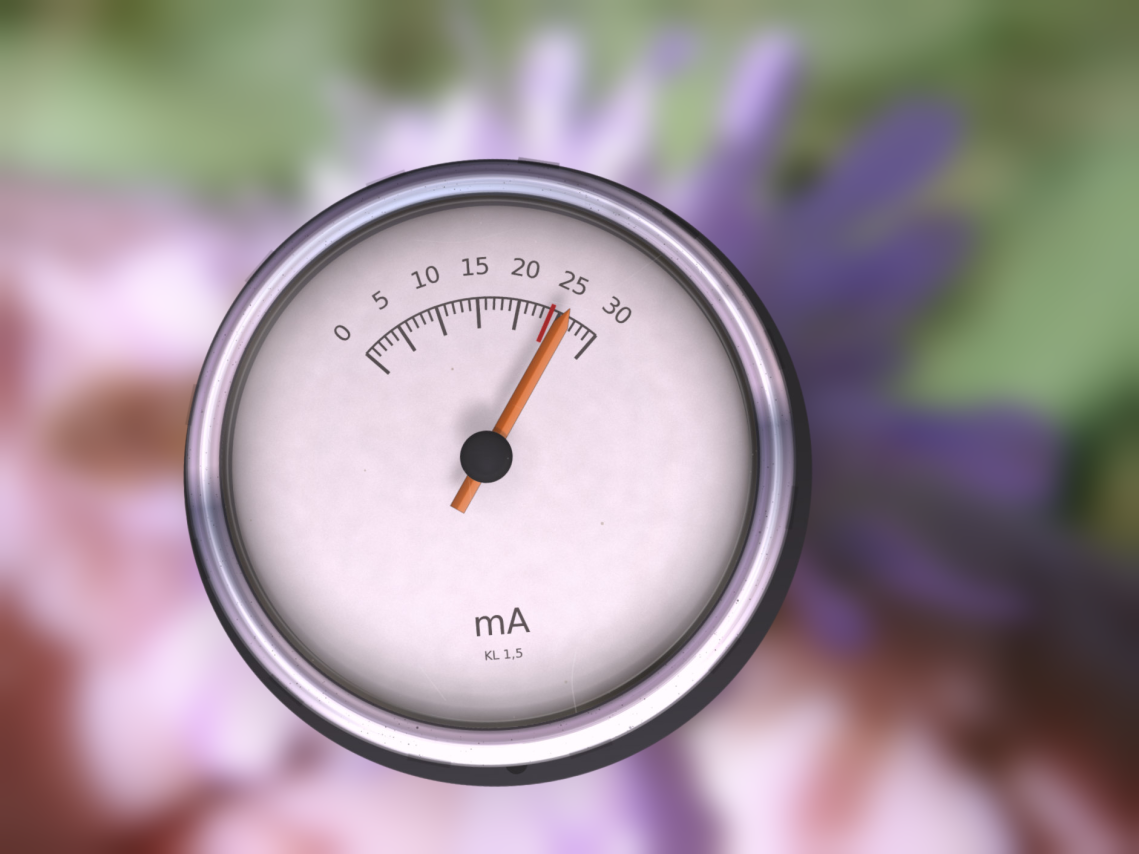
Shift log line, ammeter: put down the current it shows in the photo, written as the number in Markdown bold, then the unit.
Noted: **26** mA
